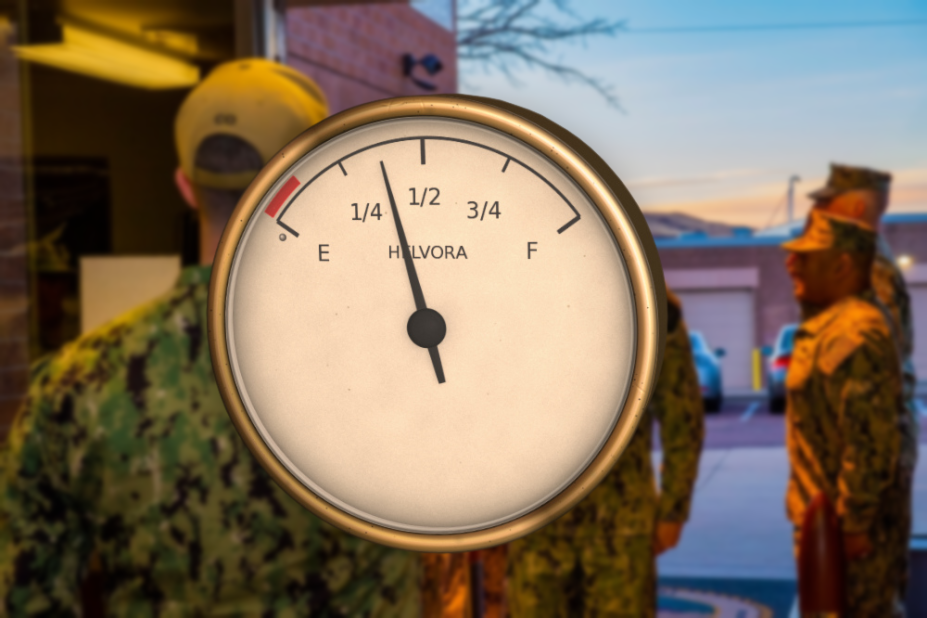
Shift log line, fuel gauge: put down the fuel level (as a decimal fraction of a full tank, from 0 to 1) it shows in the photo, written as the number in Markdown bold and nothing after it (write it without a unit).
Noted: **0.375**
